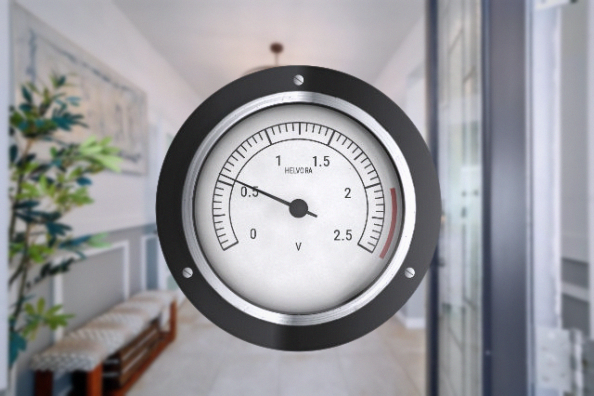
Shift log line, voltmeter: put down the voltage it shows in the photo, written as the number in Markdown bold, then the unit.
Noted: **0.55** V
